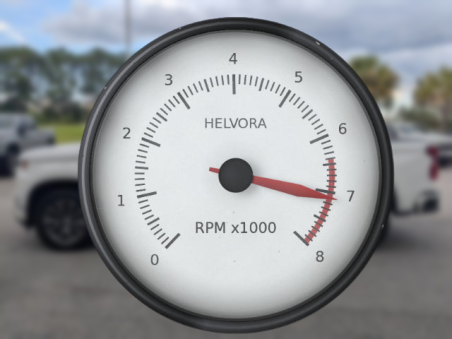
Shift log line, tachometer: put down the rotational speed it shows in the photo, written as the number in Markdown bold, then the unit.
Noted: **7100** rpm
